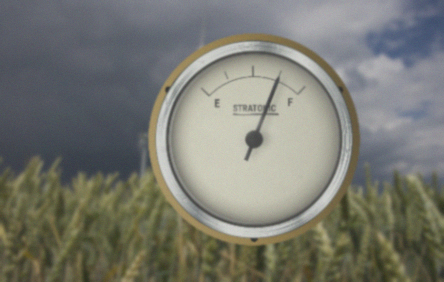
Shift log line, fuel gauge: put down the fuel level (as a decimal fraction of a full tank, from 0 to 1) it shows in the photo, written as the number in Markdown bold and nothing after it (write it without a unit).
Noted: **0.75**
